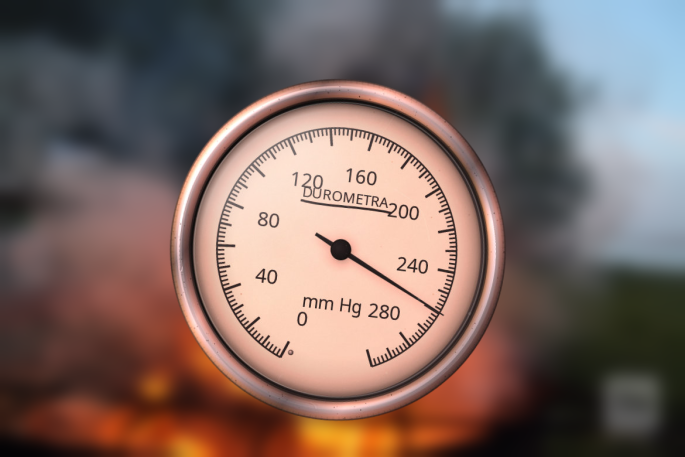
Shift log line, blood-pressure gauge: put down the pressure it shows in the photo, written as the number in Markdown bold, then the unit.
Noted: **260** mmHg
